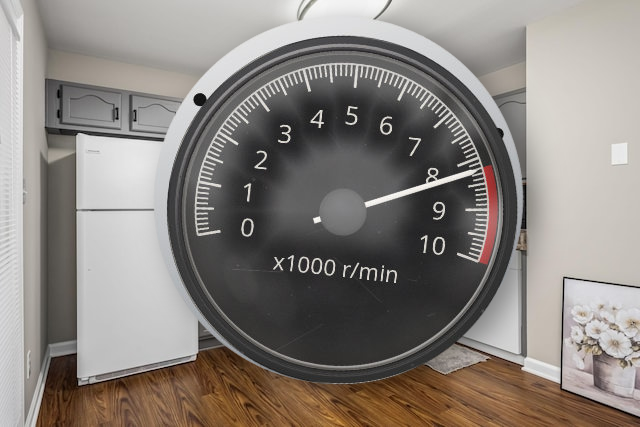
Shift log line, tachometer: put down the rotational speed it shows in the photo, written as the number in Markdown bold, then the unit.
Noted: **8200** rpm
